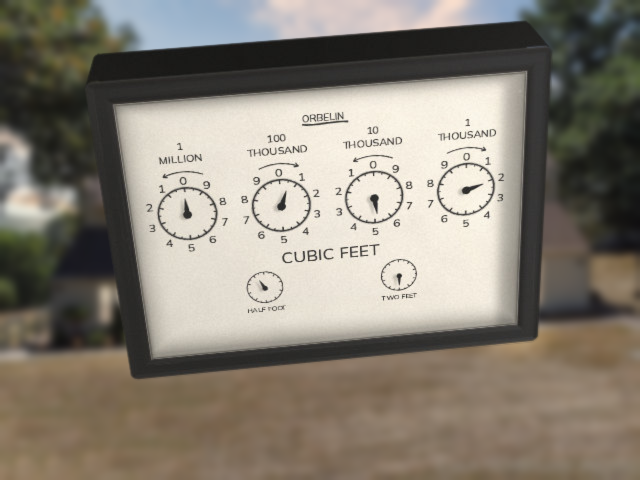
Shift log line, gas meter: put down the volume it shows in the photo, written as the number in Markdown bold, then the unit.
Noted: **5200** ft³
